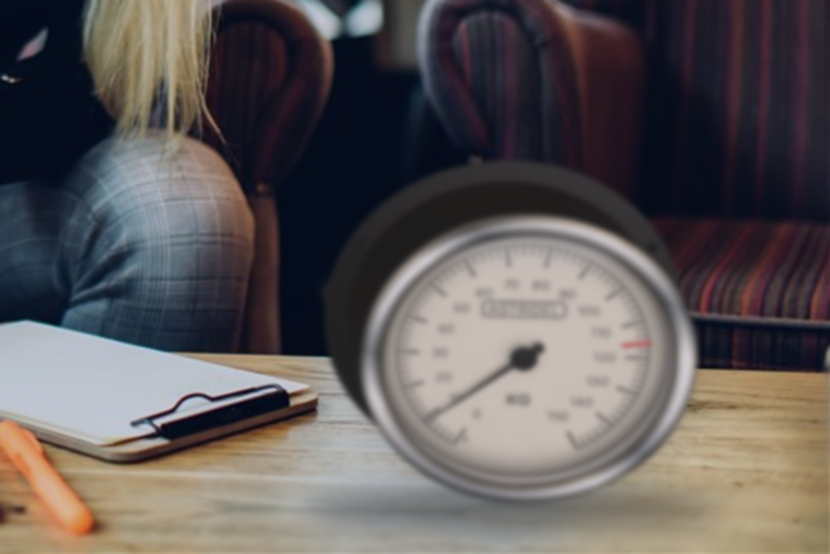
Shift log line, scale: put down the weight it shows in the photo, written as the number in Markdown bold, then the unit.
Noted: **10** kg
